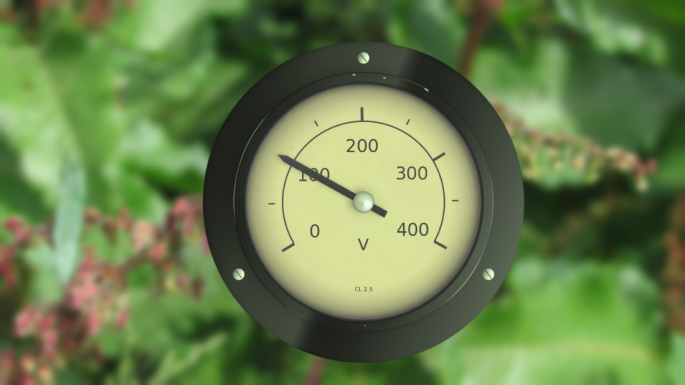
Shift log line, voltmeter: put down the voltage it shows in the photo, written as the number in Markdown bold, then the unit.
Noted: **100** V
